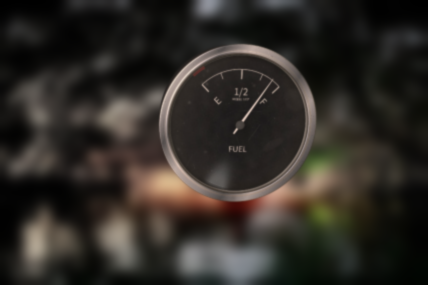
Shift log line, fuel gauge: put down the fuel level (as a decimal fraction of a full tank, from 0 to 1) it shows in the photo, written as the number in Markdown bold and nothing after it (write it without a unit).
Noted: **0.875**
